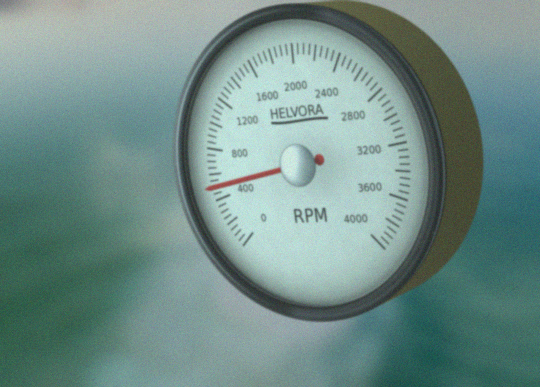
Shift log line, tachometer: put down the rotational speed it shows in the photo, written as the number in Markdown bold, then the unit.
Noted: **500** rpm
